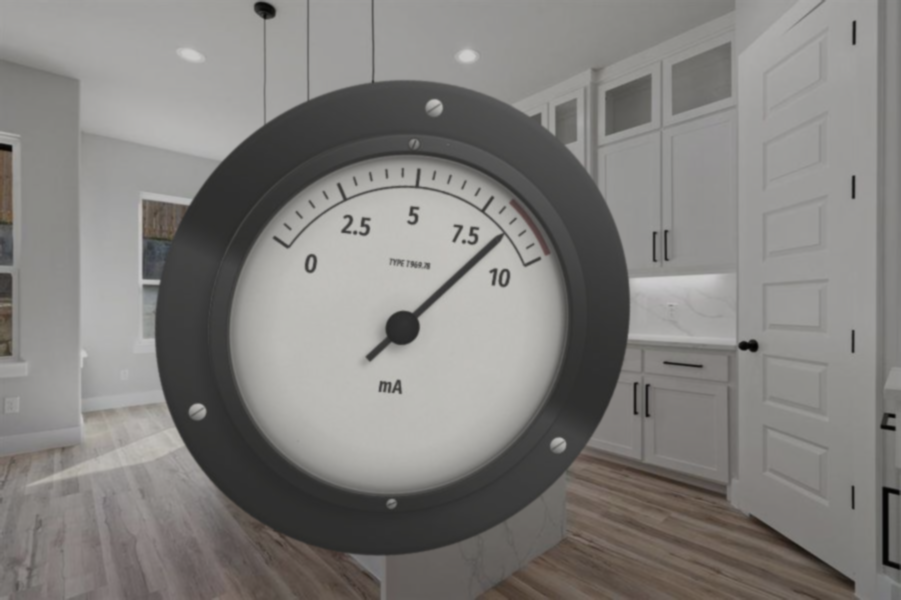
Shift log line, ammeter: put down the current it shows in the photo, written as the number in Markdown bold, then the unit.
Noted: **8.5** mA
